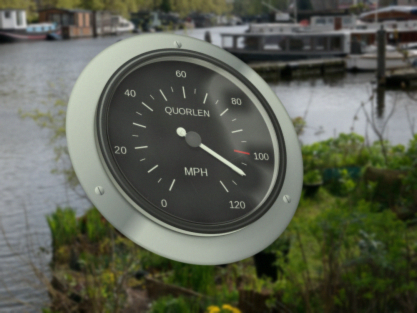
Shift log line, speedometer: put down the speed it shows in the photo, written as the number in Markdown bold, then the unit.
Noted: **110** mph
